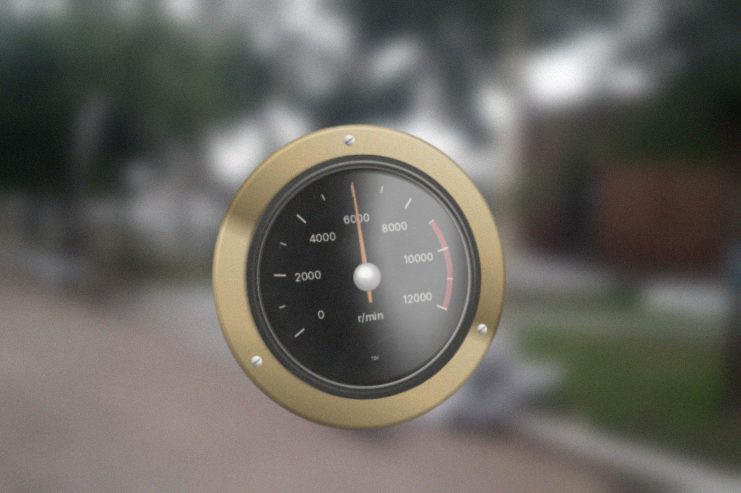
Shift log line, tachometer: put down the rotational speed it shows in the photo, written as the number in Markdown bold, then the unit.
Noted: **6000** rpm
